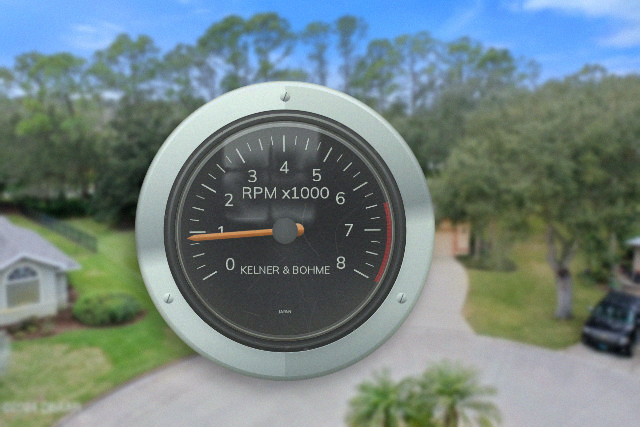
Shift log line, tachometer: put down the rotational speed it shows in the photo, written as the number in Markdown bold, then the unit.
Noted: **875** rpm
